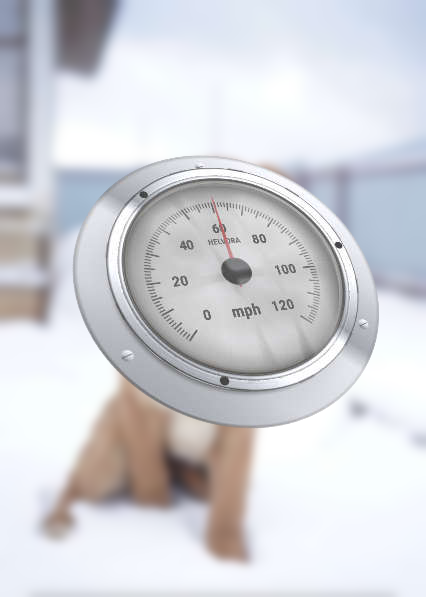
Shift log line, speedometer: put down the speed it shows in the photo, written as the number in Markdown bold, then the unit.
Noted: **60** mph
